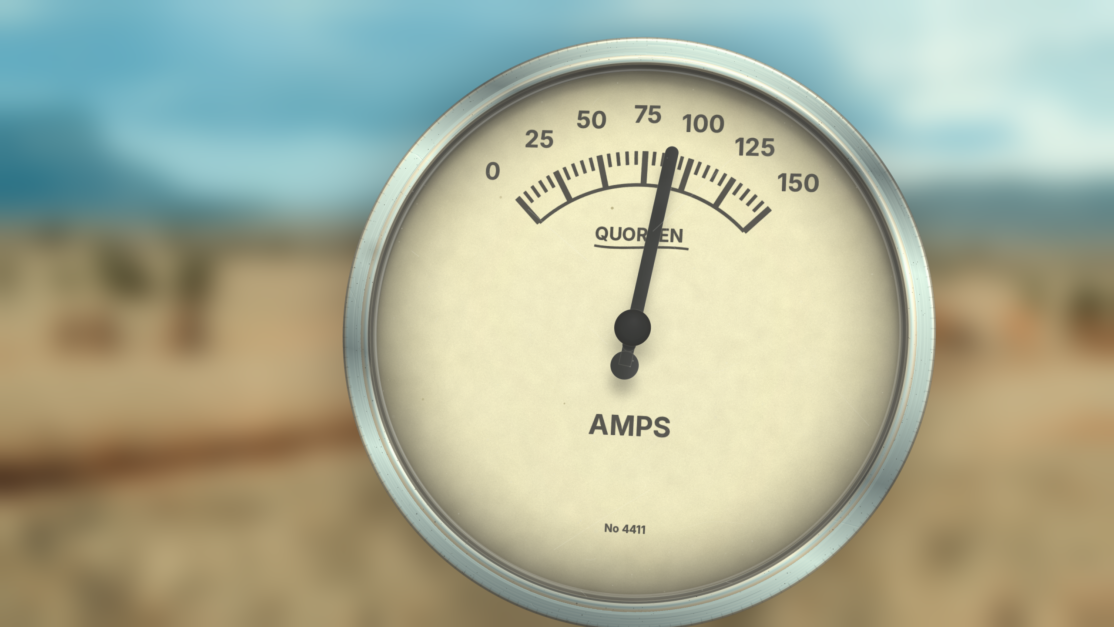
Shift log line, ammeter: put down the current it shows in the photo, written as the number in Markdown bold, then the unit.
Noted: **90** A
